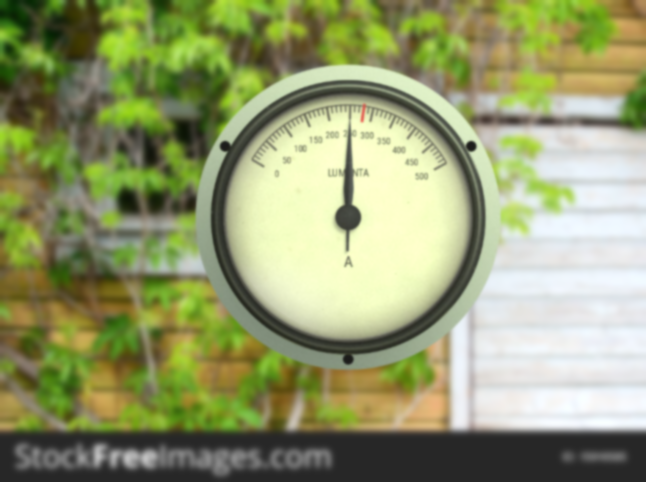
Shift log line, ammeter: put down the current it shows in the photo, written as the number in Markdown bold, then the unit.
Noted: **250** A
